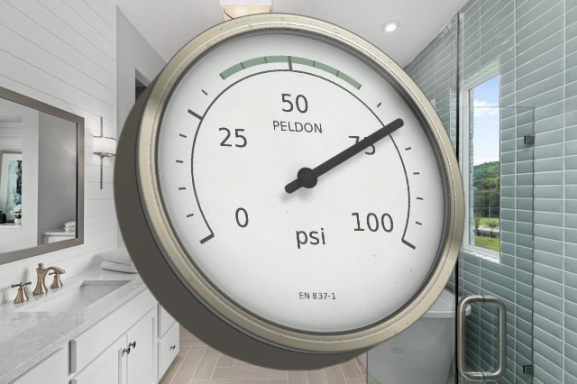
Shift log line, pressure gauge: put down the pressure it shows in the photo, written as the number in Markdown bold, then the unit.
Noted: **75** psi
